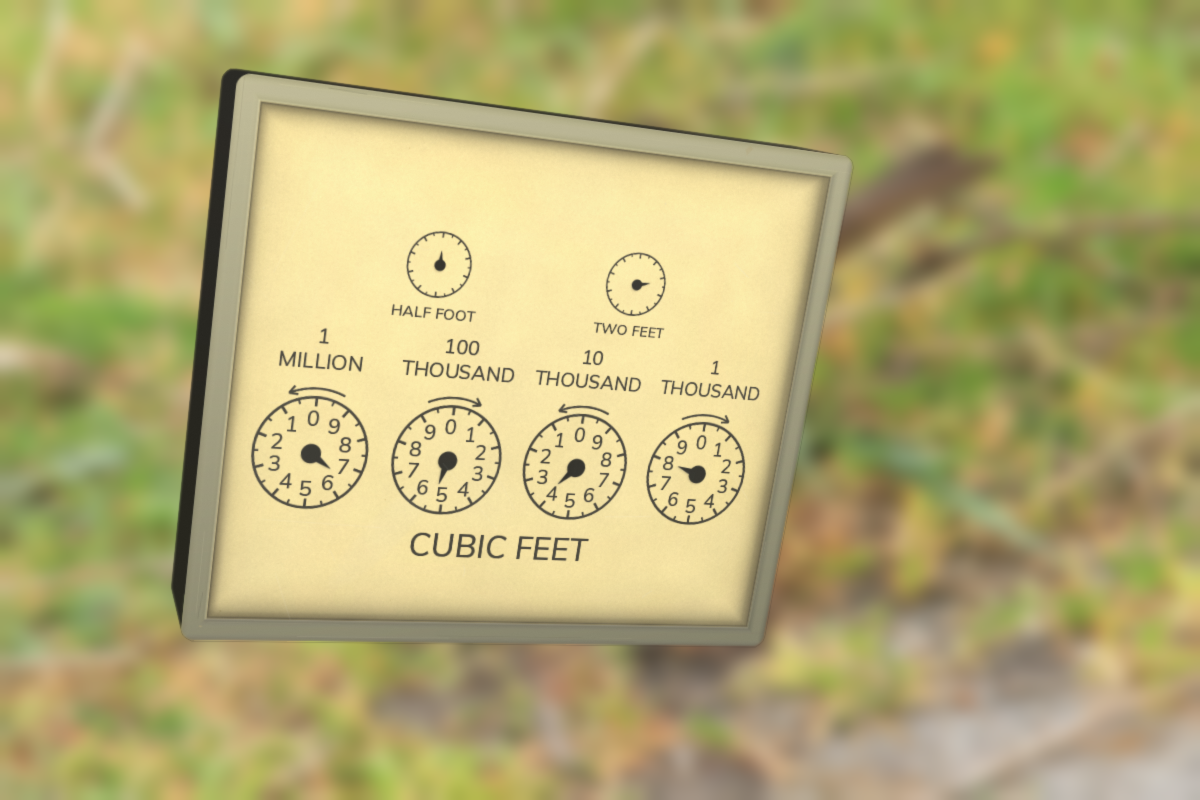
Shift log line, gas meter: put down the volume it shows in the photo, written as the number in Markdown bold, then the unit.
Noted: **653800** ft³
